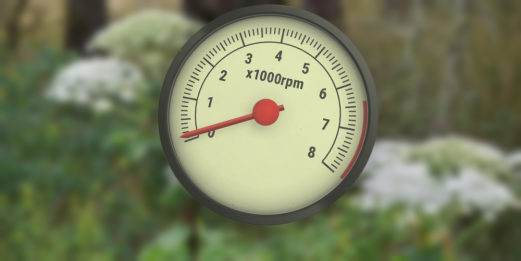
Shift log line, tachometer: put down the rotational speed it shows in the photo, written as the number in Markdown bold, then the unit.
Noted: **100** rpm
